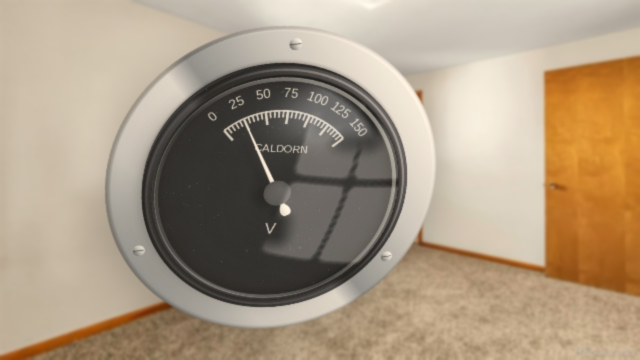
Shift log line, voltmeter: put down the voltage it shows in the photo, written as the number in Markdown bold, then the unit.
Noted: **25** V
